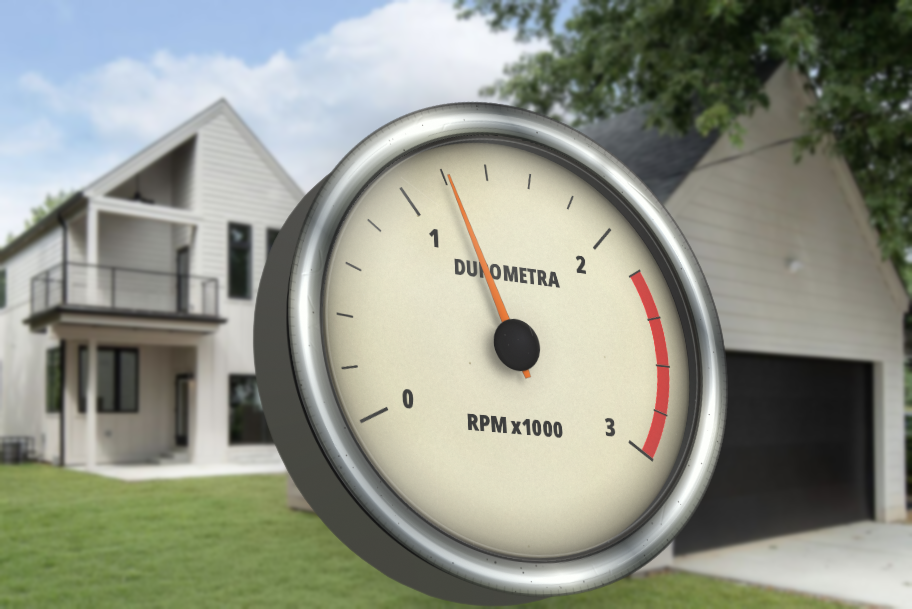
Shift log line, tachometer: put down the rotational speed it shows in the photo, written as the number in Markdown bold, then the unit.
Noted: **1200** rpm
